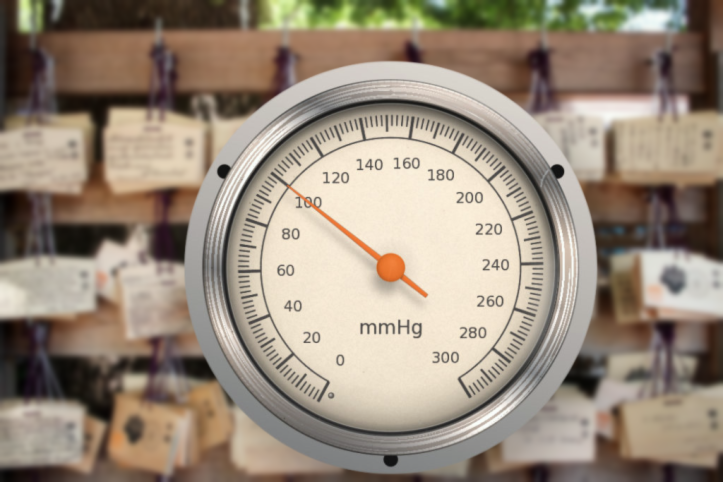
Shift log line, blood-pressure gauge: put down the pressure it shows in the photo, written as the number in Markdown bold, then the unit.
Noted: **100** mmHg
